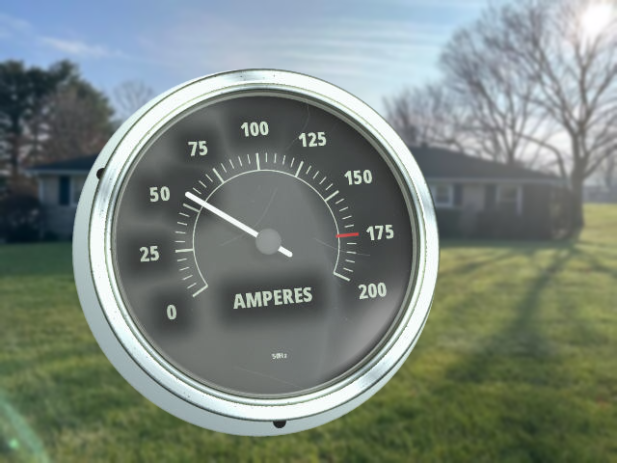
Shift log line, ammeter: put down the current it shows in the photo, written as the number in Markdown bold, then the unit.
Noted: **55** A
